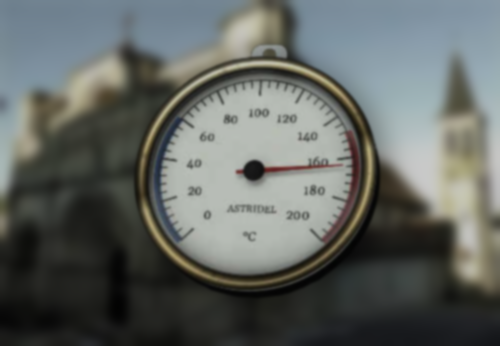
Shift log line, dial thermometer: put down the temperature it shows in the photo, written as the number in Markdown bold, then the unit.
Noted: **164** °C
